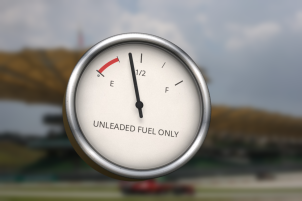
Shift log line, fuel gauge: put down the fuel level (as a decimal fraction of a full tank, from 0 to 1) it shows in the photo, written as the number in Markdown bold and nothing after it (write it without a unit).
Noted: **0.375**
